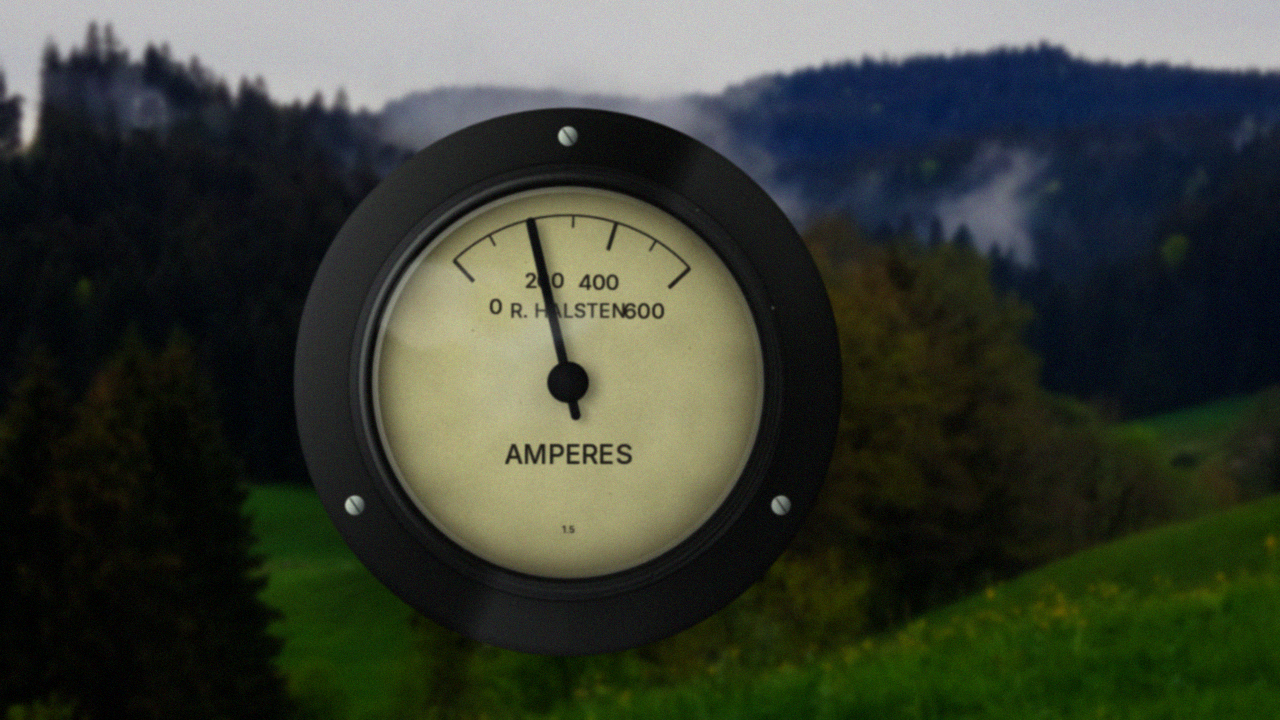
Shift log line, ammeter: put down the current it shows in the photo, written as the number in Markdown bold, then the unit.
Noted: **200** A
